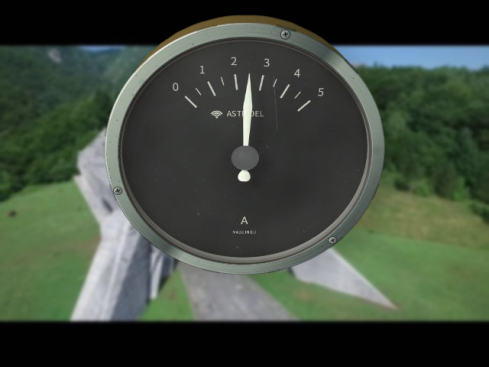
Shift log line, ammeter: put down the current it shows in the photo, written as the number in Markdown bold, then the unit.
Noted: **2.5** A
